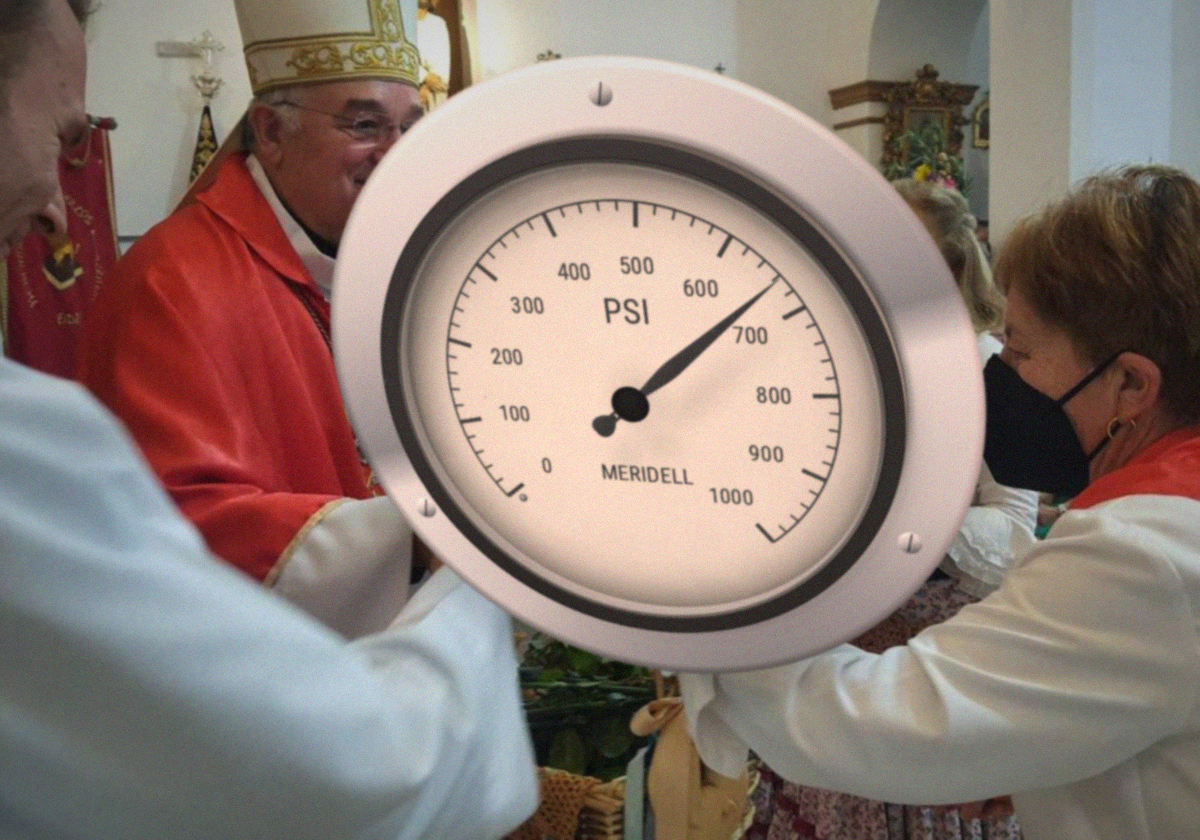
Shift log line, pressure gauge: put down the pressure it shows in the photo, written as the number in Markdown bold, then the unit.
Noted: **660** psi
